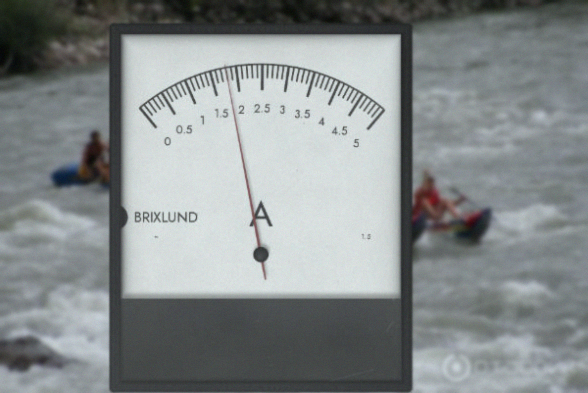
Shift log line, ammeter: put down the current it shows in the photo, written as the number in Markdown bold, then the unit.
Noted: **1.8** A
